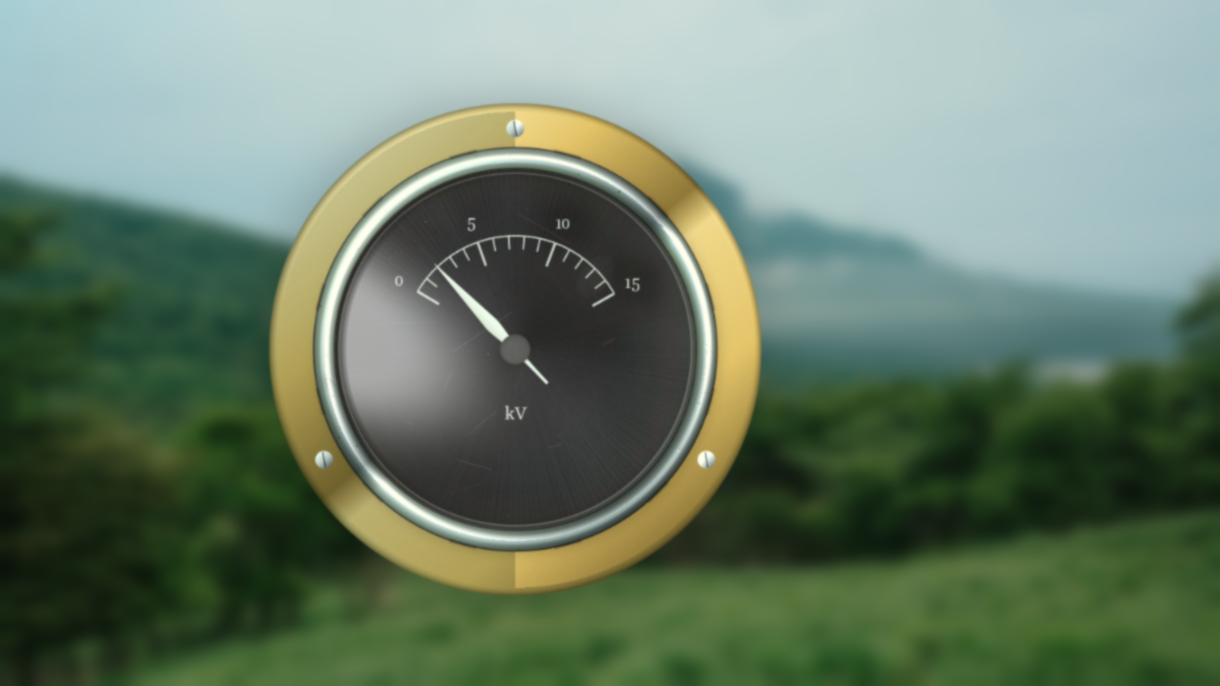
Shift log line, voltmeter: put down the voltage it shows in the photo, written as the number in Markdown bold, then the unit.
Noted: **2** kV
